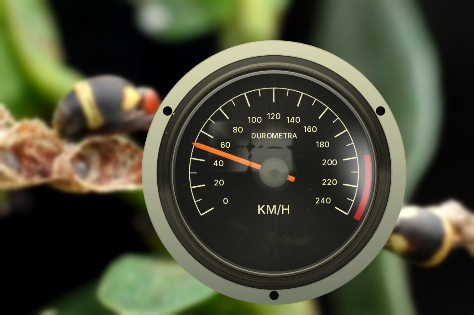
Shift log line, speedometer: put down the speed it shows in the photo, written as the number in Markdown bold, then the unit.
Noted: **50** km/h
